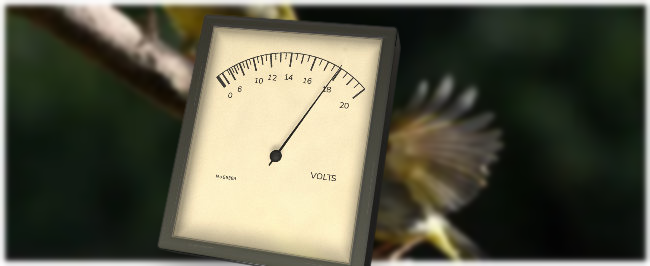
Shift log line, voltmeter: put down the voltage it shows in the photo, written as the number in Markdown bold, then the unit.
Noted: **18** V
